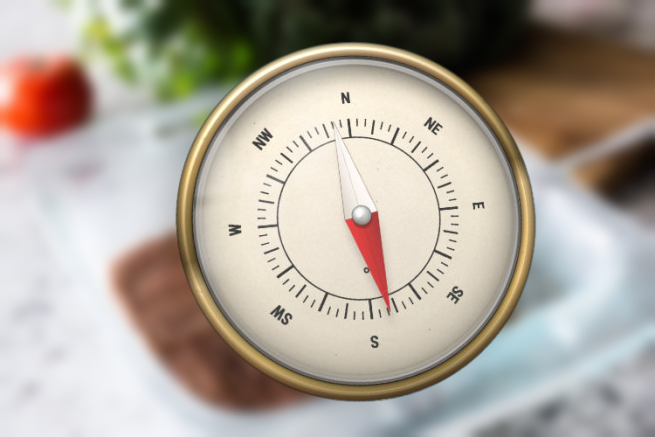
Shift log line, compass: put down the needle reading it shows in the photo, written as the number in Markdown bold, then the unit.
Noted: **170** °
